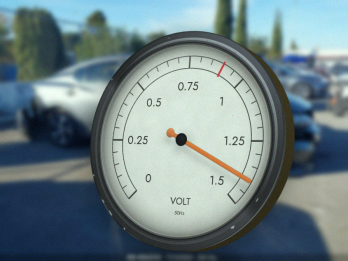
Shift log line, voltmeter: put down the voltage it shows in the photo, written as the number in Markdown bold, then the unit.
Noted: **1.4** V
